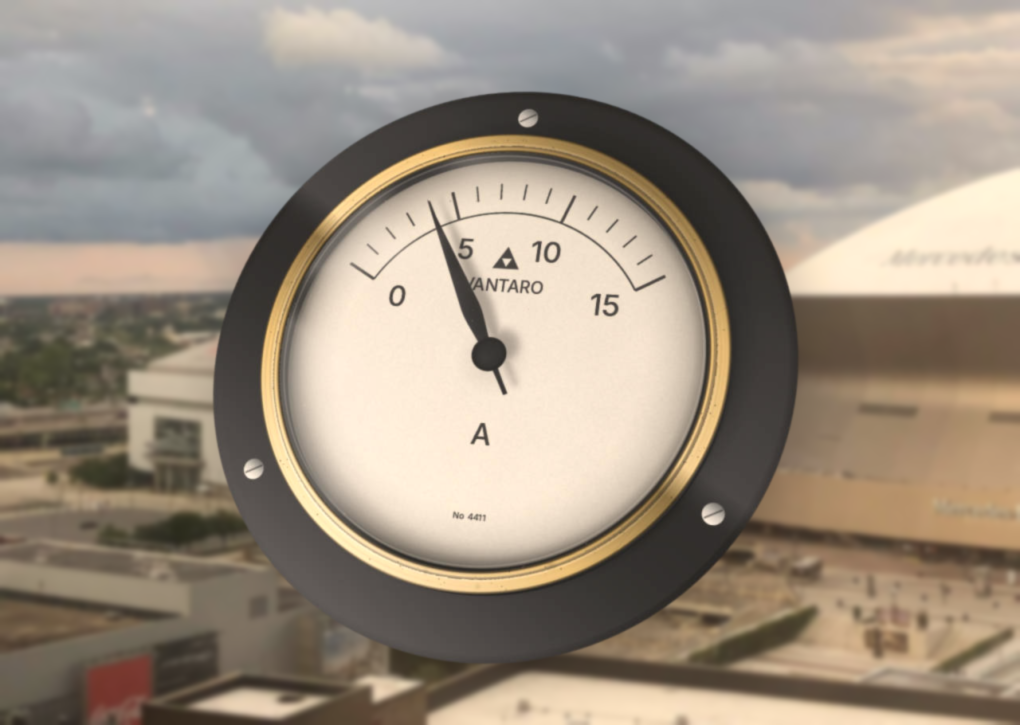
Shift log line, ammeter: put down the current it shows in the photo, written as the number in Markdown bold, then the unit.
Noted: **4** A
